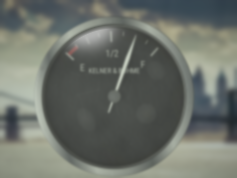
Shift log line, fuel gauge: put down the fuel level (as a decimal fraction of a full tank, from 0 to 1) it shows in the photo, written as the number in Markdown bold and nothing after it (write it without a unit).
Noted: **0.75**
